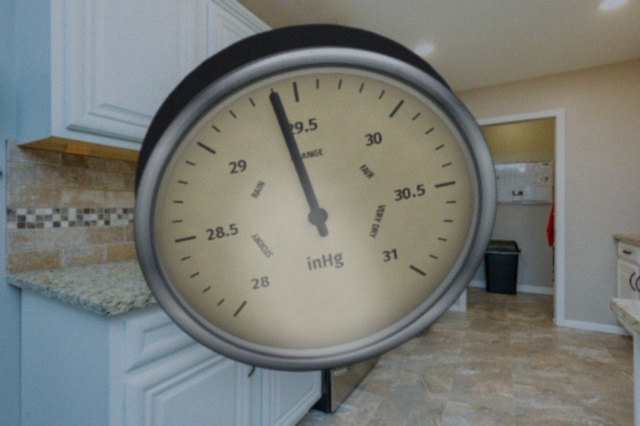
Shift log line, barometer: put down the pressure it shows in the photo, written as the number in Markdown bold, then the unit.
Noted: **29.4** inHg
